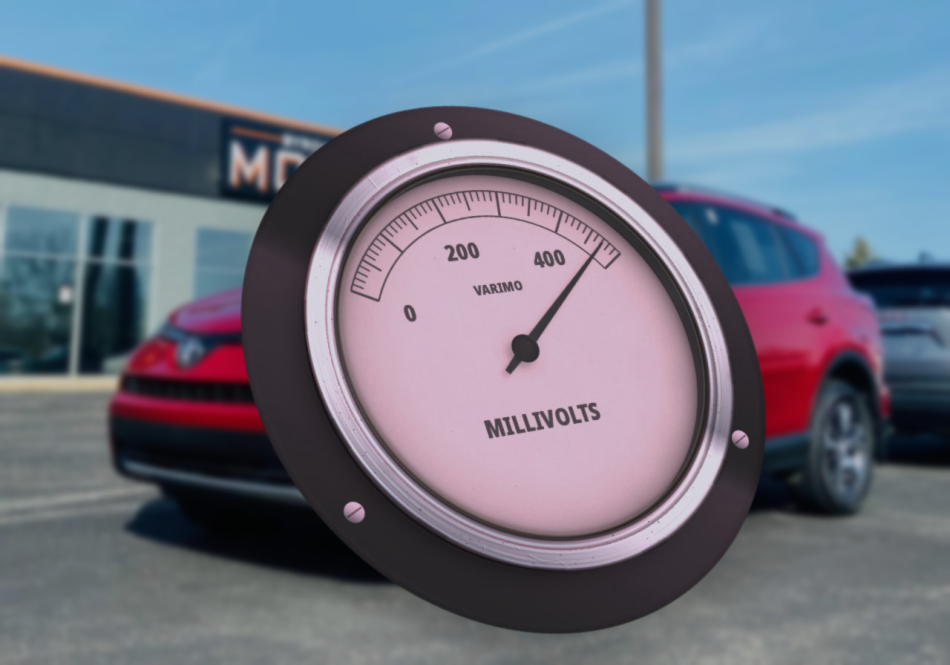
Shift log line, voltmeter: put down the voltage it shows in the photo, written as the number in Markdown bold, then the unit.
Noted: **470** mV
